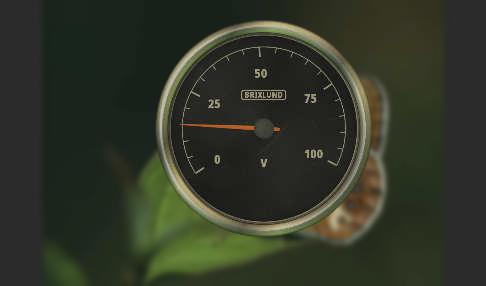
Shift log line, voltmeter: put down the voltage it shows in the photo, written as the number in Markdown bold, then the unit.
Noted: **15** V
